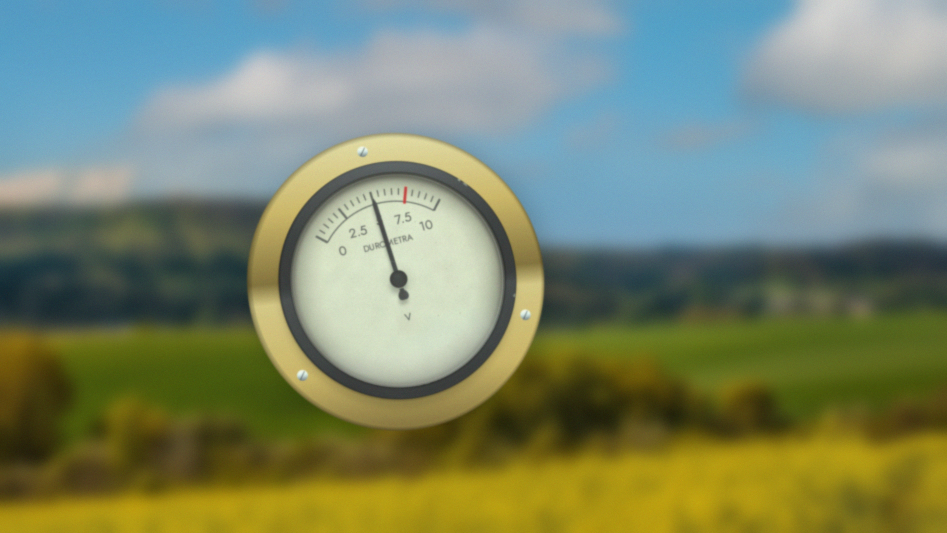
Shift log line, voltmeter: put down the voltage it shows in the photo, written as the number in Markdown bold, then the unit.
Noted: **5** V
